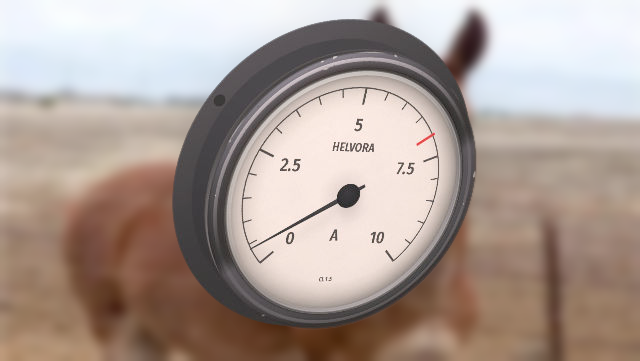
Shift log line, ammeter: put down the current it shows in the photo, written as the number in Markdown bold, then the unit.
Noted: **0.5** A
